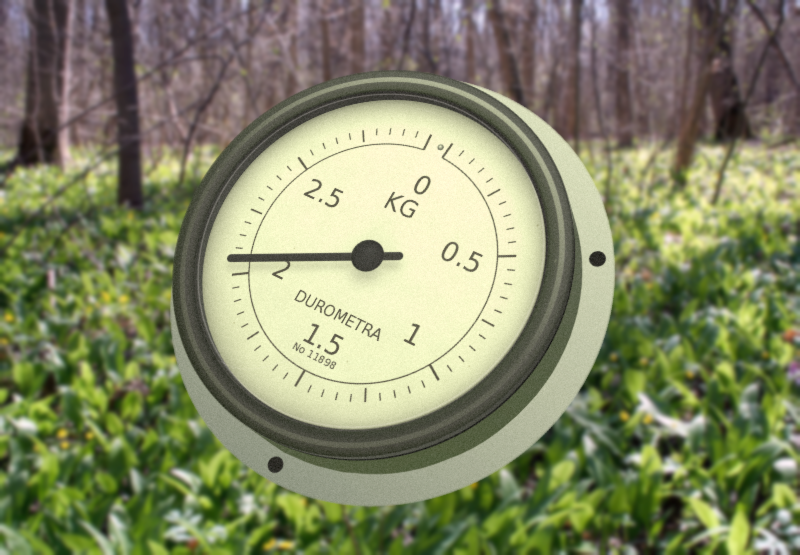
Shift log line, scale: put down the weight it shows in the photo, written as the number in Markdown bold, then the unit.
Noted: **2.05** kg
